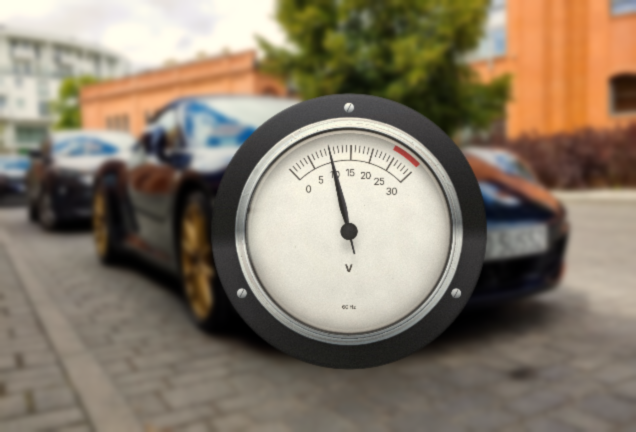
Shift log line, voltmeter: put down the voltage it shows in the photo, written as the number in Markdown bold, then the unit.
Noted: **10** V
